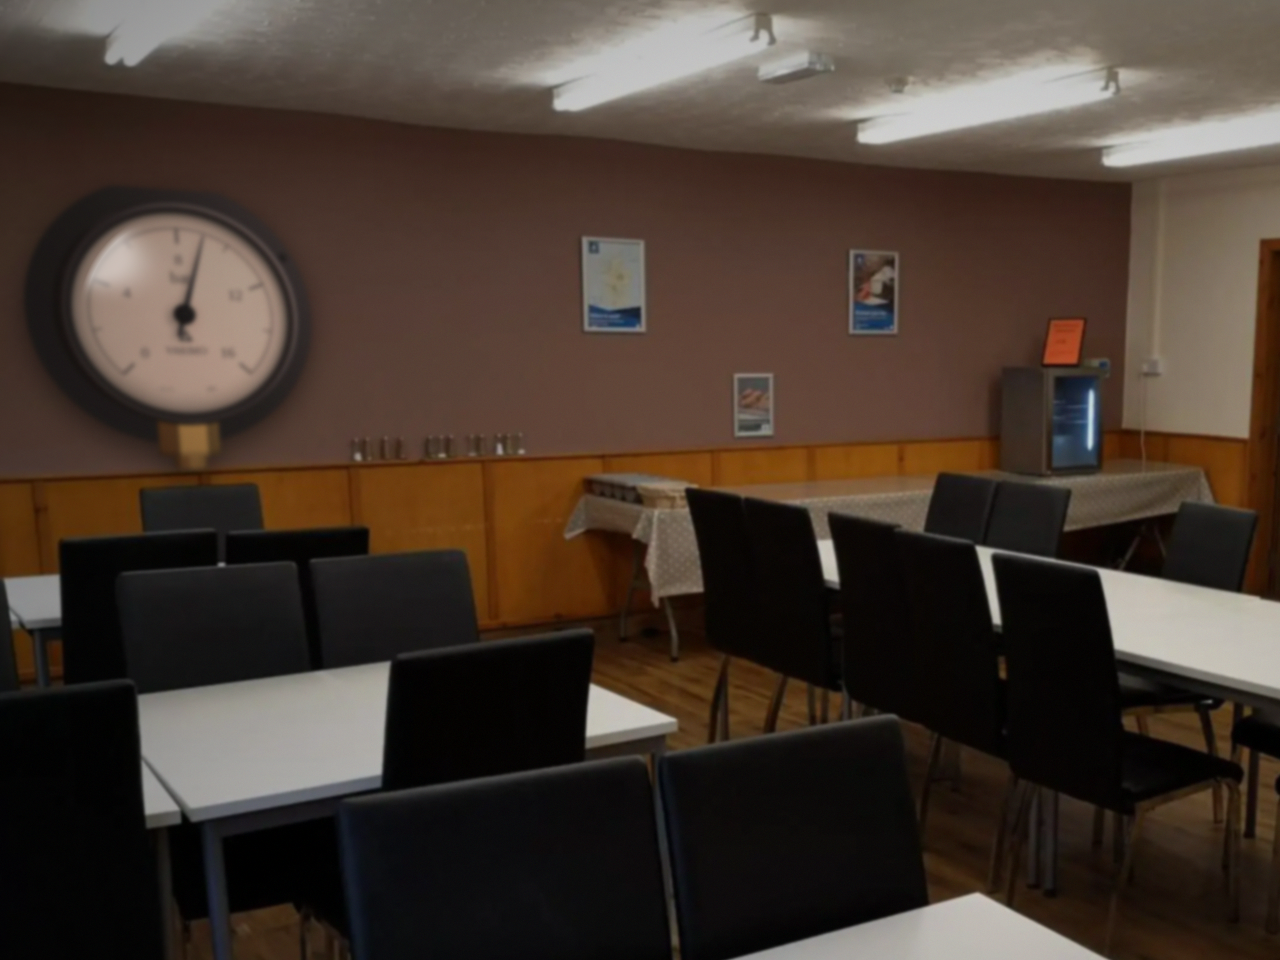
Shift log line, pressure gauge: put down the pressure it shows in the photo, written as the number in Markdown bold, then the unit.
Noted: **9** bar
